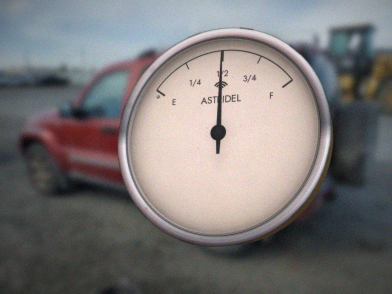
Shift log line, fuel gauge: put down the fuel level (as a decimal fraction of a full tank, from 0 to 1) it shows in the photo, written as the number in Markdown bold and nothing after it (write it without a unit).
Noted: **0.5**
